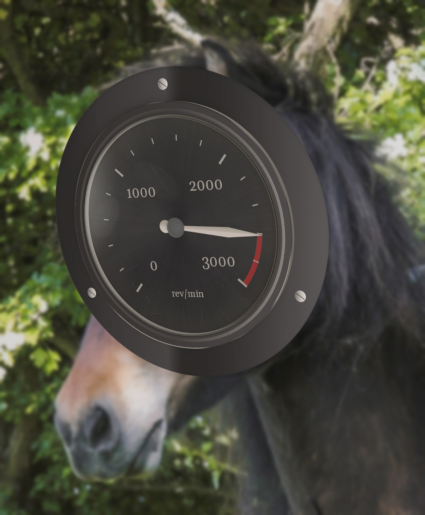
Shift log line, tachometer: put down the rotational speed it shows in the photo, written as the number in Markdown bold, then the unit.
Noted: **2600** rpm
